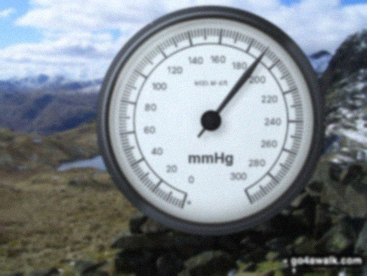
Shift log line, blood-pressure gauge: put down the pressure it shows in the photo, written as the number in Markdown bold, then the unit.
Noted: **190** mmHg
